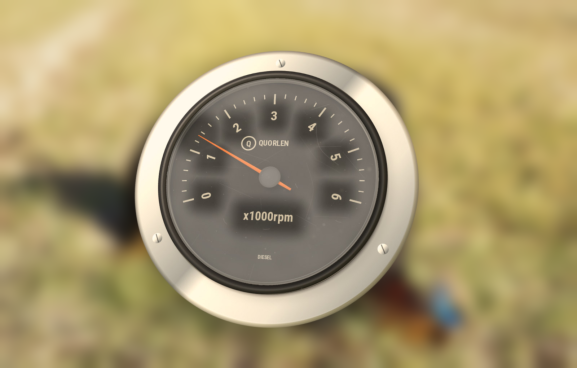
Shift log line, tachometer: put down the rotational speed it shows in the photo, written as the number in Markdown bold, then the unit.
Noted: **1300** rpm
